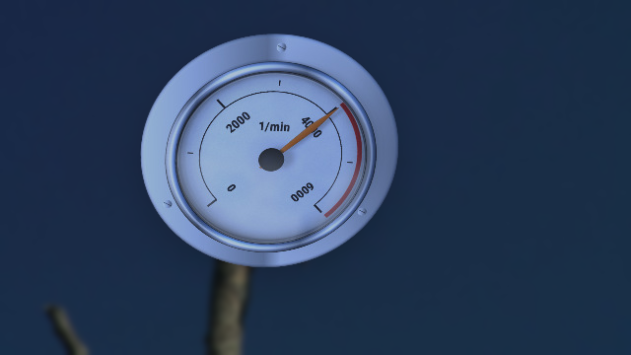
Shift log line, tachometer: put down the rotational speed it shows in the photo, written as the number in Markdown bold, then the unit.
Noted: **4000** rpm
